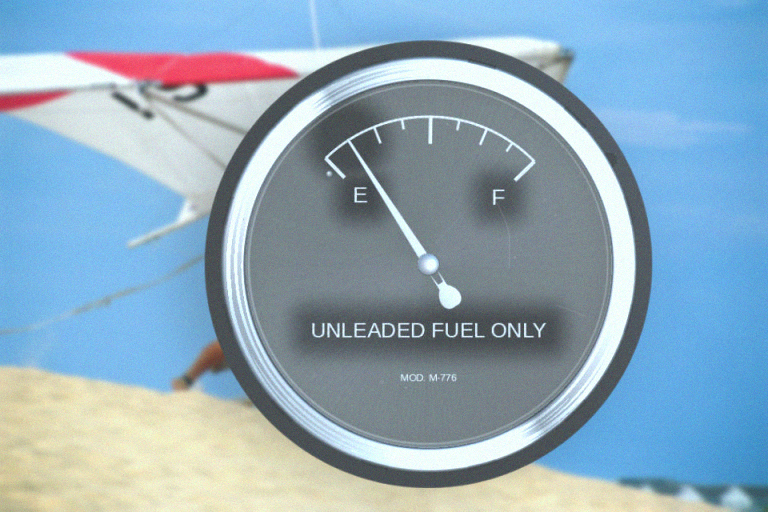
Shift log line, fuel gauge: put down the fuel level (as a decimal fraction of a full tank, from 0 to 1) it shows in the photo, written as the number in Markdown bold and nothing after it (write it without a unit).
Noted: **0.125**
